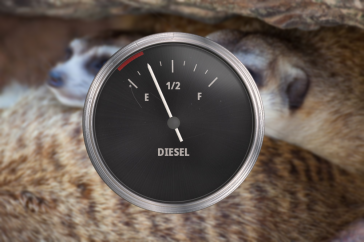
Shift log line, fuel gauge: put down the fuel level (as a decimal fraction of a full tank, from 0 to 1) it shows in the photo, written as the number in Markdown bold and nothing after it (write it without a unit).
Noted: **0.25**
